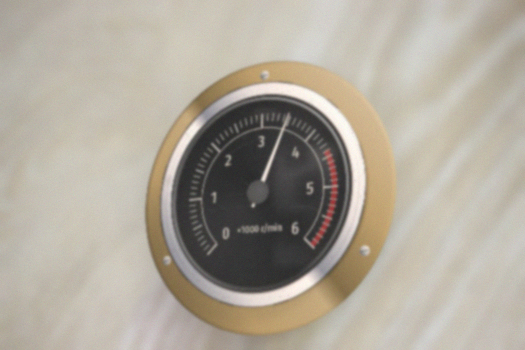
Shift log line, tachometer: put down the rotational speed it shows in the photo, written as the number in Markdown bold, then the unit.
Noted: **3500** rpm
